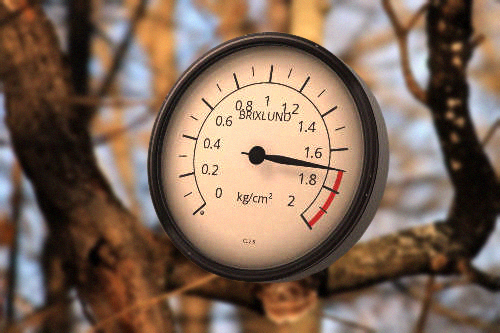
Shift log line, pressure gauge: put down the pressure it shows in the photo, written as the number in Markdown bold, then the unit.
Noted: **1.7** kg/cm²
